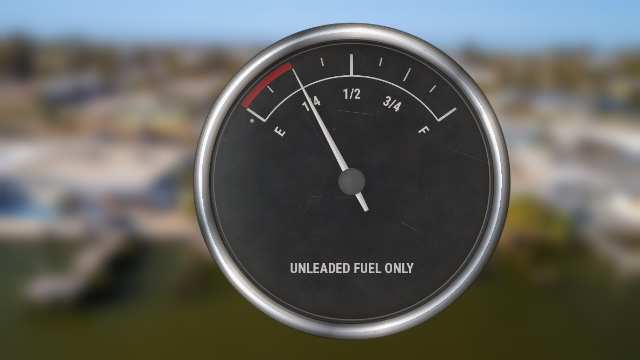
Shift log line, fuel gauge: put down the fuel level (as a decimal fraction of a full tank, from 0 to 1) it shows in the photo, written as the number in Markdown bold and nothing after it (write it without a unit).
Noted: **0.25**
